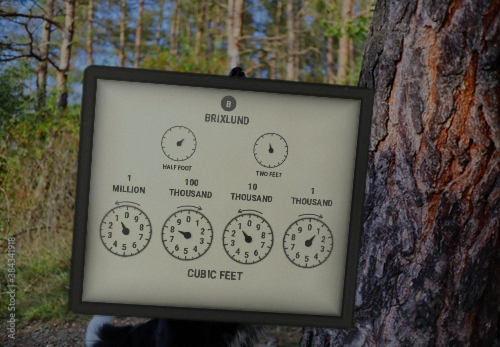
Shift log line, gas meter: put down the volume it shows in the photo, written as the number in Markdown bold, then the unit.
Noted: **81100** ft³
